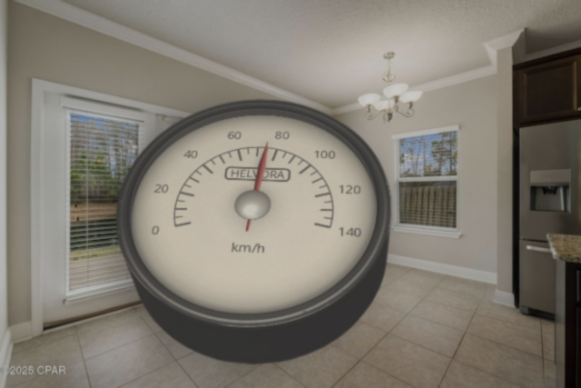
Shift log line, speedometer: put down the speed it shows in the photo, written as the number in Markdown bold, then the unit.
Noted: **75** km/h
